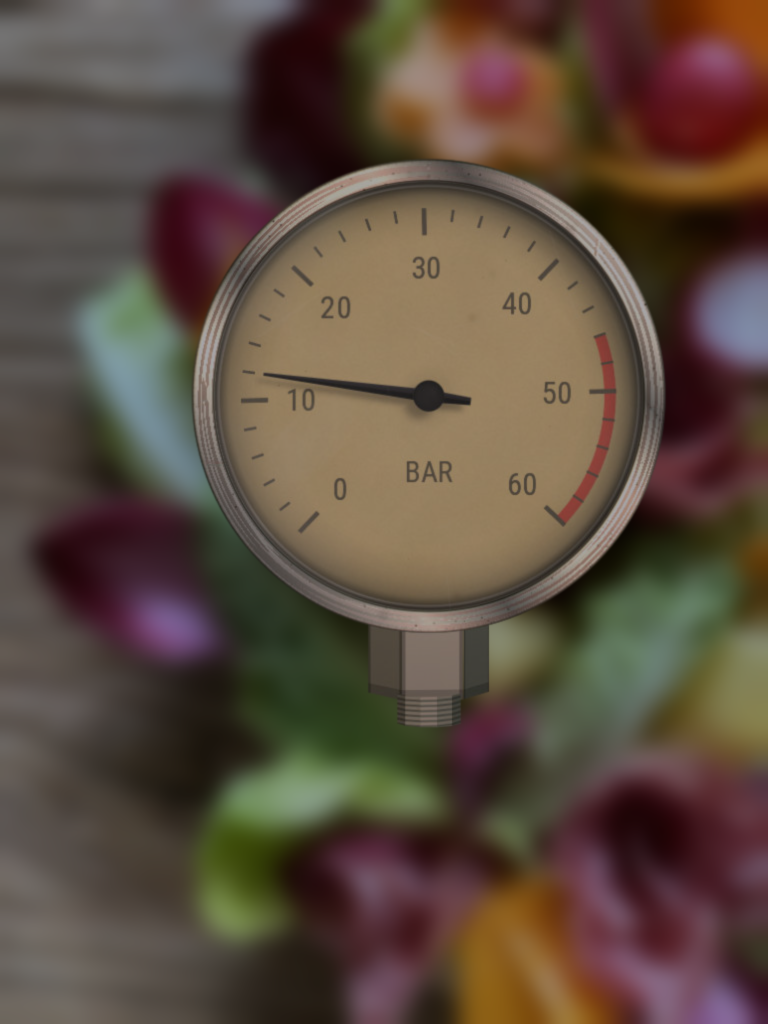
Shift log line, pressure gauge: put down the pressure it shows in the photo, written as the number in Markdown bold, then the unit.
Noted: **12** bar
